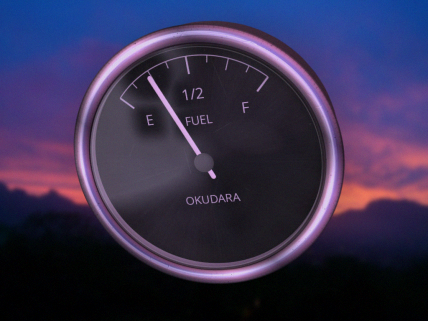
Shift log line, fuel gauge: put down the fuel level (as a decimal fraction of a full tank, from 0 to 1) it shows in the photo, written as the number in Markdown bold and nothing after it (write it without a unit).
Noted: **0.25**
